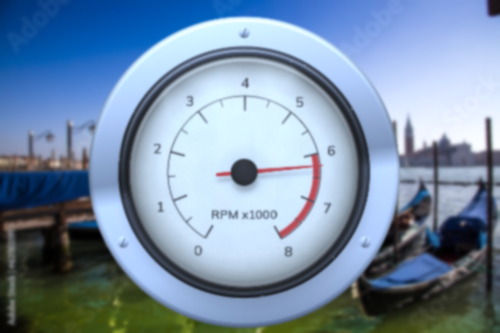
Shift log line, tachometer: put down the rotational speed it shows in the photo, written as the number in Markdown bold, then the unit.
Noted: **6250** rpm
